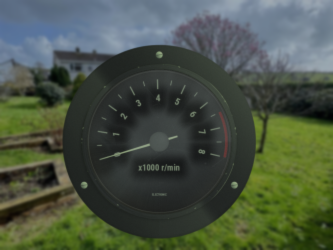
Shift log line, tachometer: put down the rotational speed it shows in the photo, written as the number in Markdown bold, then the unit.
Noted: **0** rpm
